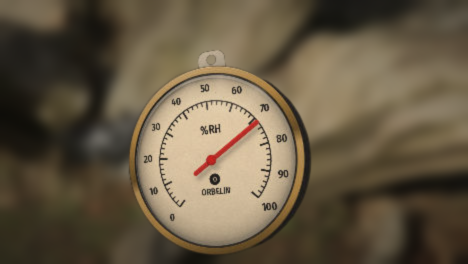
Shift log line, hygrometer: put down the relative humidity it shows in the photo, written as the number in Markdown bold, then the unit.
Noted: **72** %
